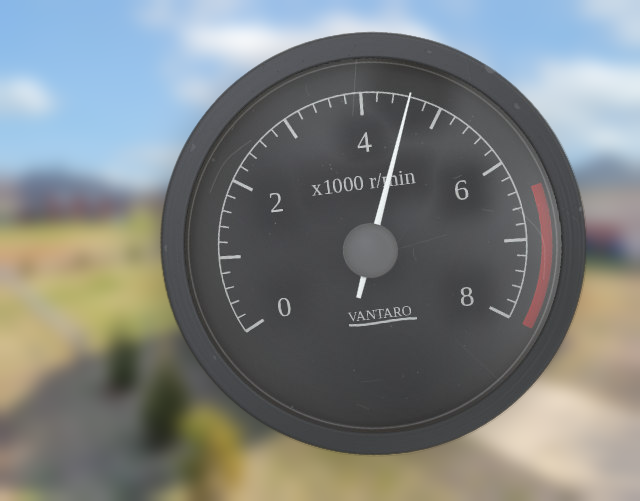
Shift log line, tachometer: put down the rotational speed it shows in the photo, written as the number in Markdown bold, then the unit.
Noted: **4600** rpm
